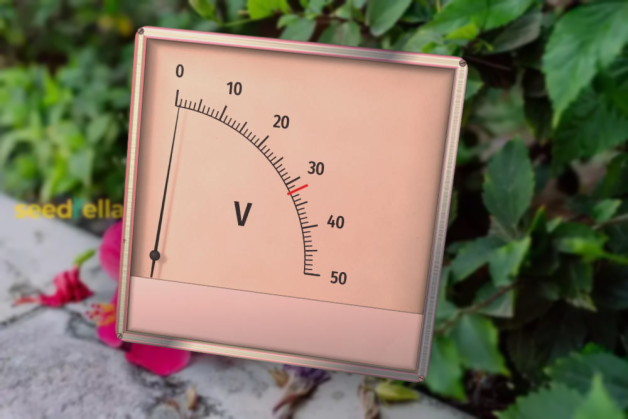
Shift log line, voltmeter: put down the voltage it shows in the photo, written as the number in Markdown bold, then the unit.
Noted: **1** V
